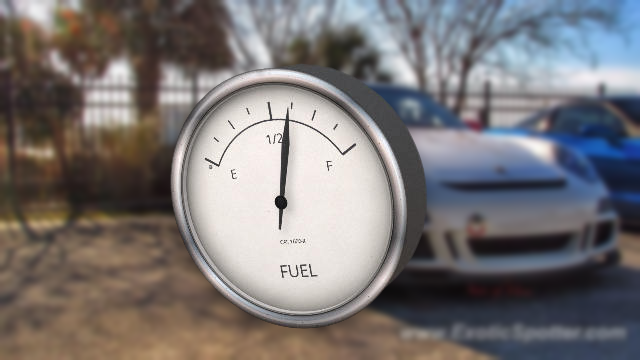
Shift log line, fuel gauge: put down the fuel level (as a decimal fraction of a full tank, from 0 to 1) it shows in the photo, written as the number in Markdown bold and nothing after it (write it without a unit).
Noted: **0.625**
